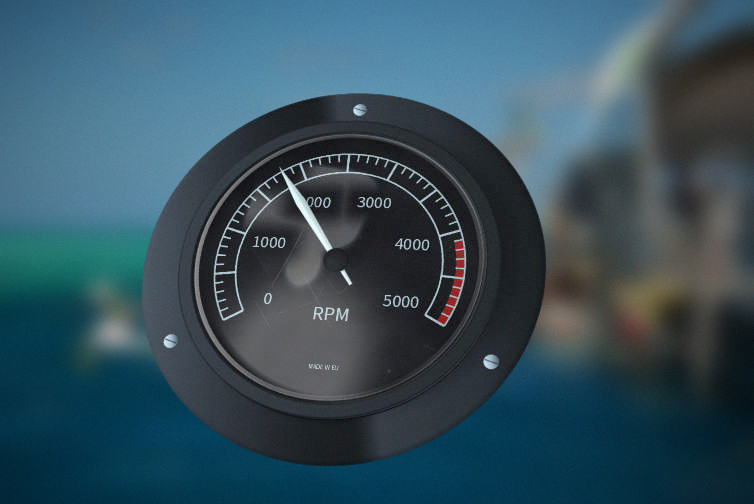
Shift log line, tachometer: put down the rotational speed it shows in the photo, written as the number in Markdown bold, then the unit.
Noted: **1800** rpm
